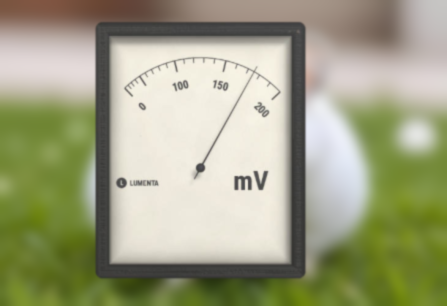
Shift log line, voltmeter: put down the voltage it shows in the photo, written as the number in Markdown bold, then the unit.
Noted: **175** mV
